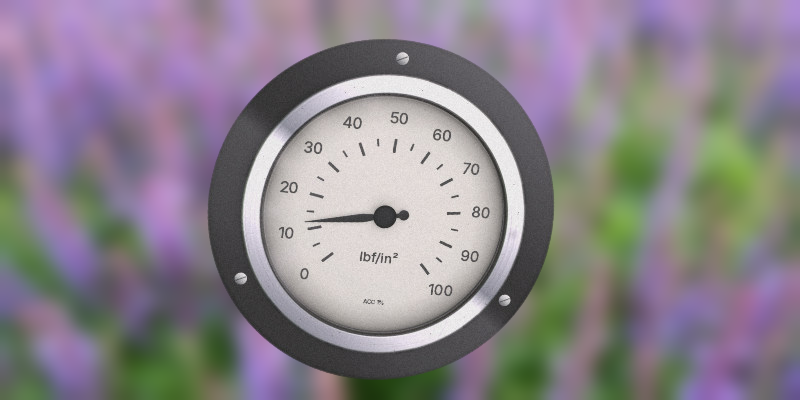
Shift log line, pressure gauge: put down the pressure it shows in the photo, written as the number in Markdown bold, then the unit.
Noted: **12.5** psi
